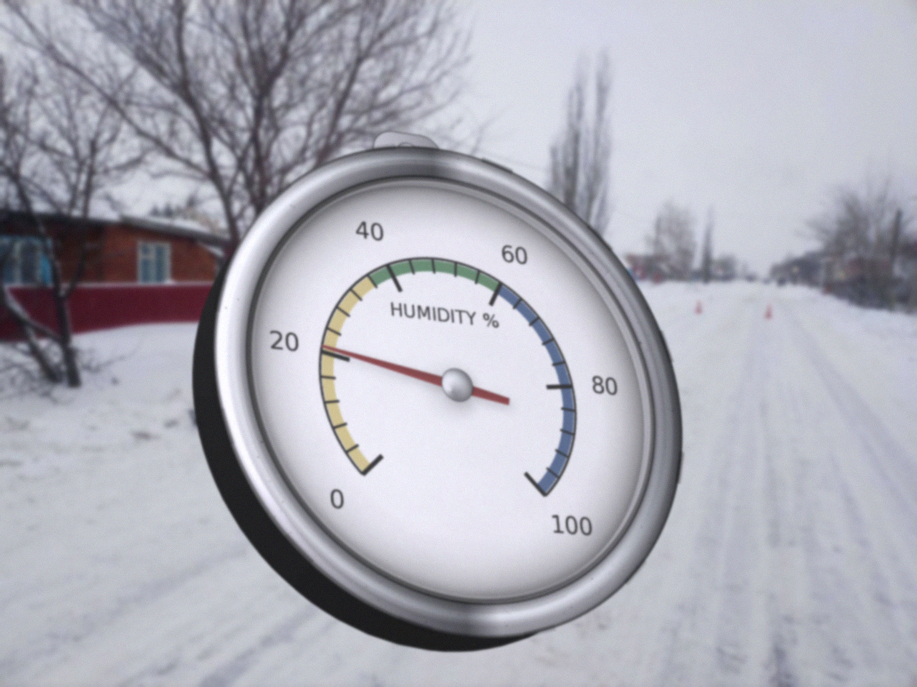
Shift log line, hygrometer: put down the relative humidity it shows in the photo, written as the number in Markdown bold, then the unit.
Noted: **20** %
